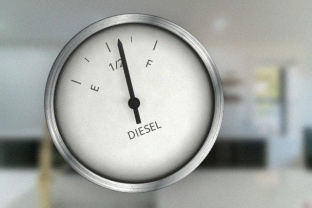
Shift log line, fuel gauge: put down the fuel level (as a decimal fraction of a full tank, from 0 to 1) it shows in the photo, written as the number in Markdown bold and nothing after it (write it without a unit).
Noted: **0.625**
